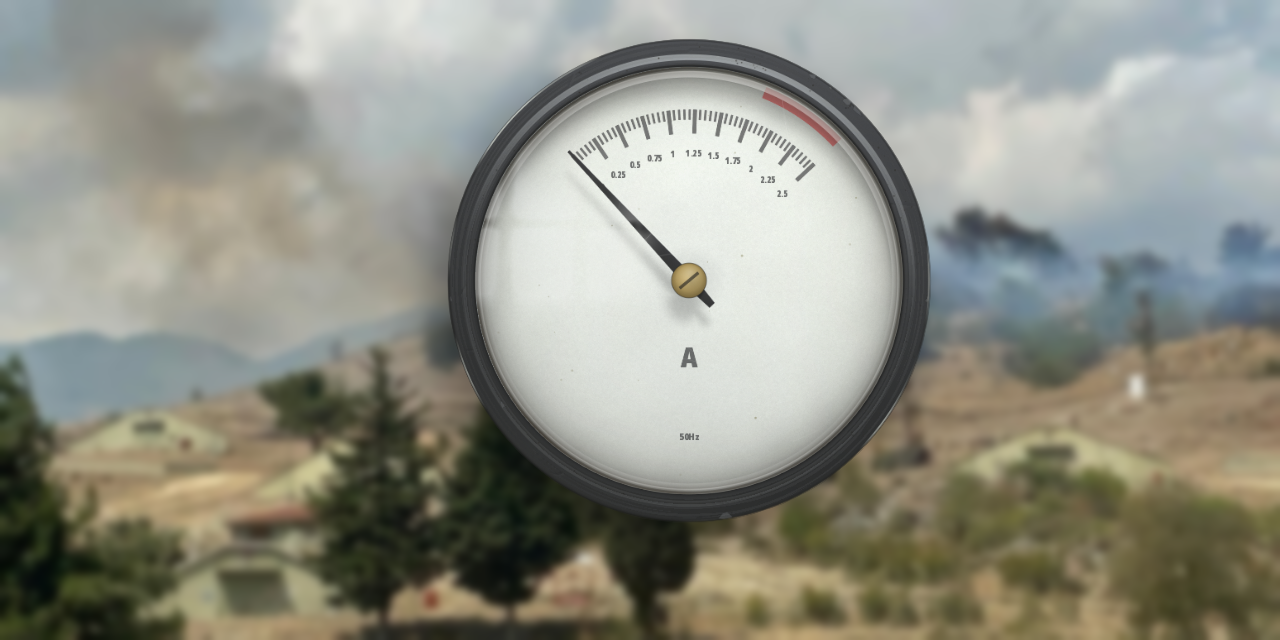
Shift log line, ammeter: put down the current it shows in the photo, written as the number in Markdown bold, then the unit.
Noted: **0** A
